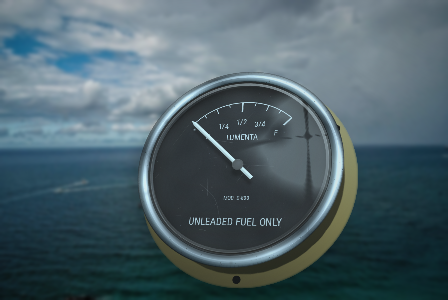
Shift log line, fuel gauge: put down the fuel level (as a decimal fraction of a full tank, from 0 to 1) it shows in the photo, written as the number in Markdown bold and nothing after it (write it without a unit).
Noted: **0**
